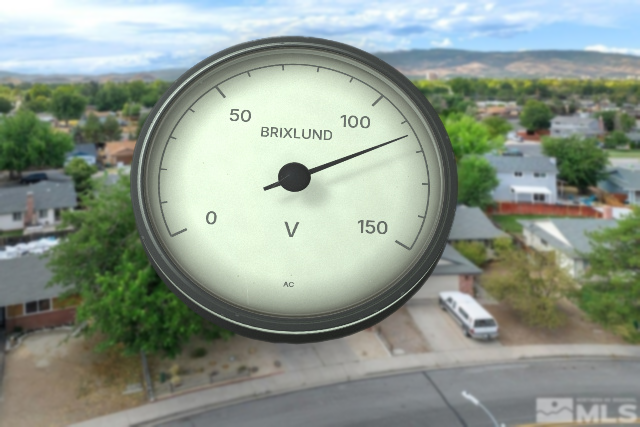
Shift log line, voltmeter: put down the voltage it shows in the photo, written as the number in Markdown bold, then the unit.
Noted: **115** V
